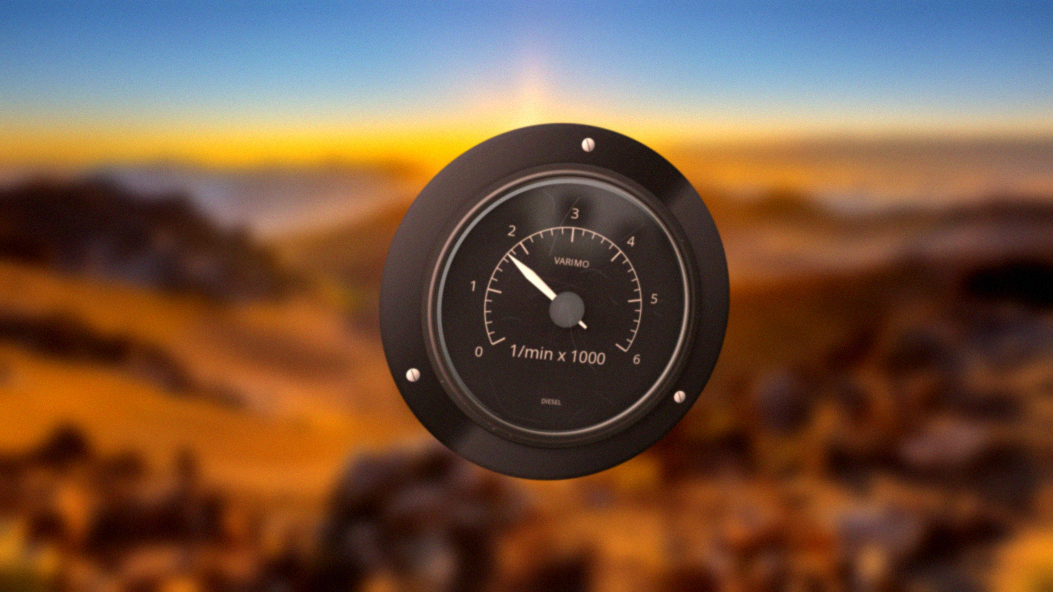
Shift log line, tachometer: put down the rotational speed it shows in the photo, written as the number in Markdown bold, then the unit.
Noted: **1700** rpm
